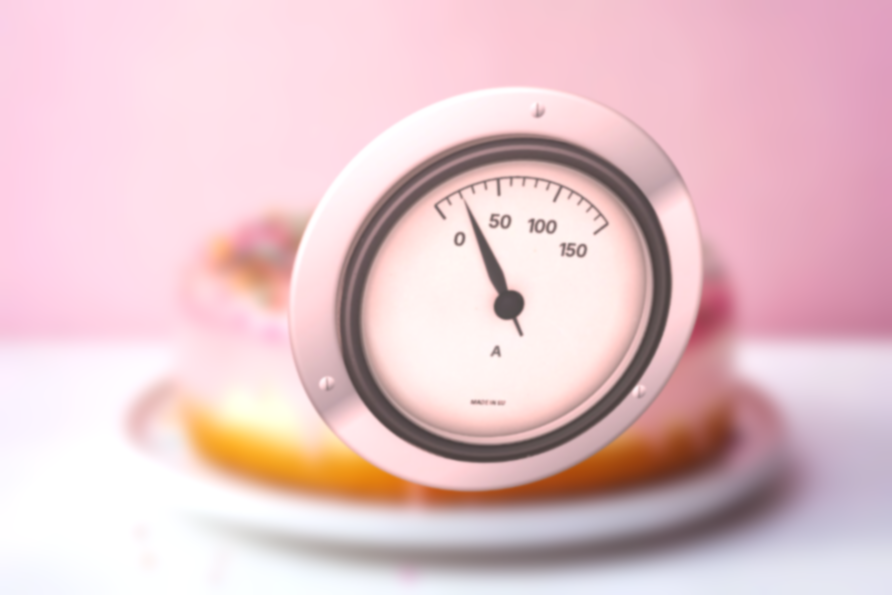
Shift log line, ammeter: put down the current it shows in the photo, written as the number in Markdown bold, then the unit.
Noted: **20** A
